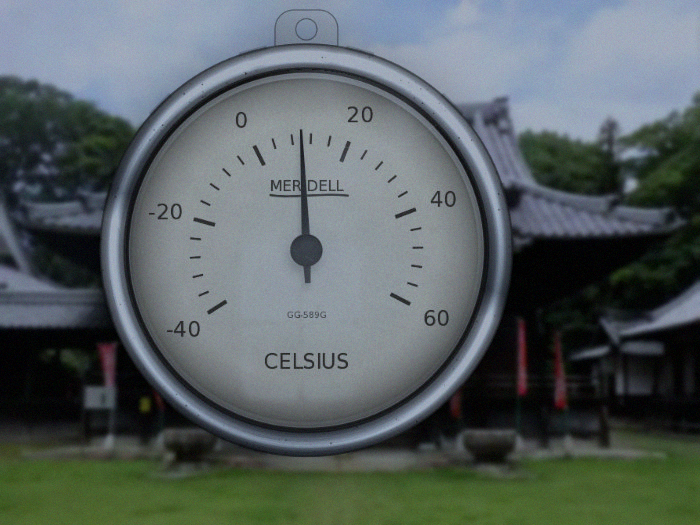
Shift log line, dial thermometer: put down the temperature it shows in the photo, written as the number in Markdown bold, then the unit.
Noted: **10** °C
